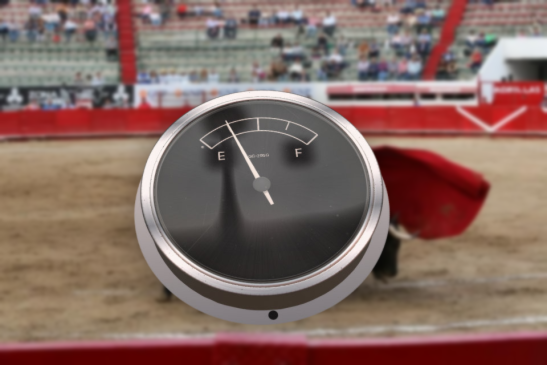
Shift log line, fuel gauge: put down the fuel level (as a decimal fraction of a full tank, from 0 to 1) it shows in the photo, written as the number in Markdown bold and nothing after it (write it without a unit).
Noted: **0.25**
